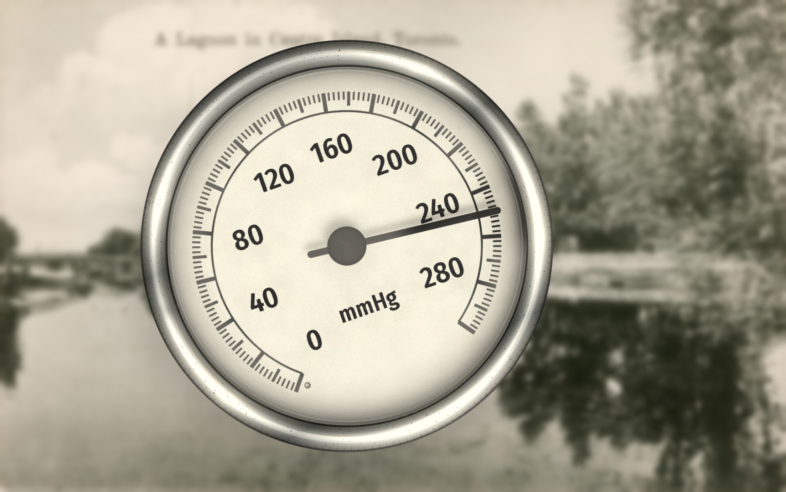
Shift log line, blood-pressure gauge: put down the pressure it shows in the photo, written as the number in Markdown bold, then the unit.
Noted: **250** mmHg
